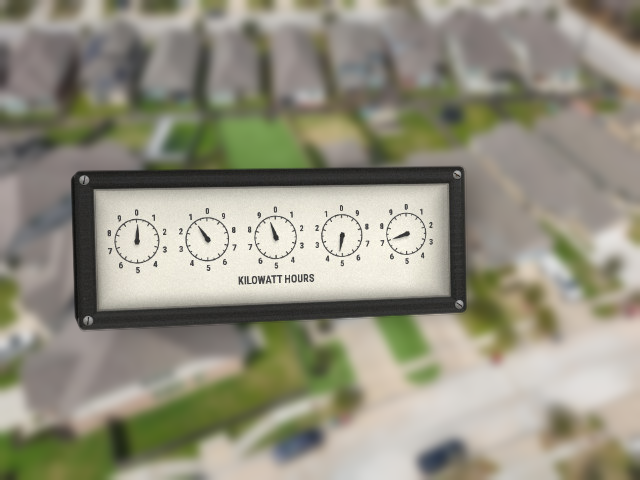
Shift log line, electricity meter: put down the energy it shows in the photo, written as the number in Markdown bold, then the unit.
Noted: **947** kWh
